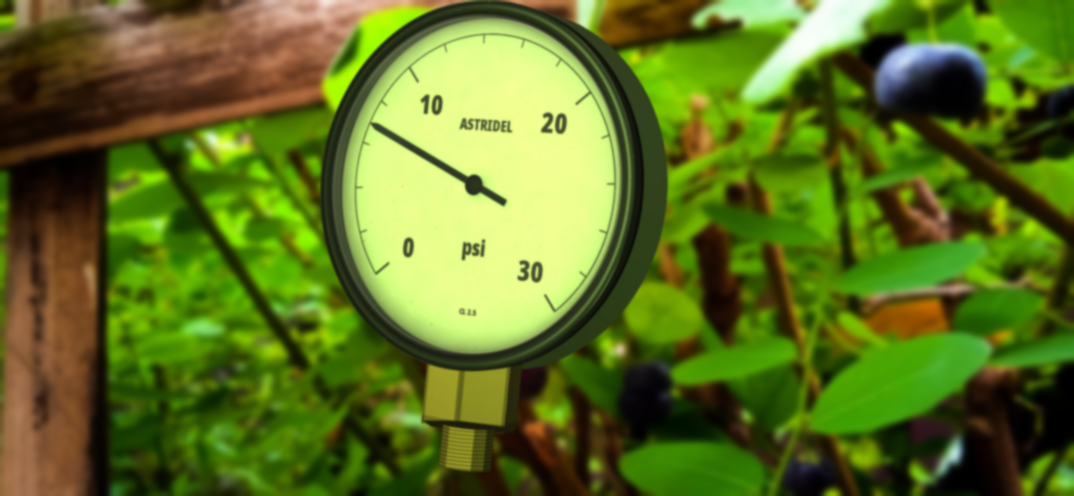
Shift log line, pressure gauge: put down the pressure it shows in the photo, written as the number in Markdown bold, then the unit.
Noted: **7** psi
